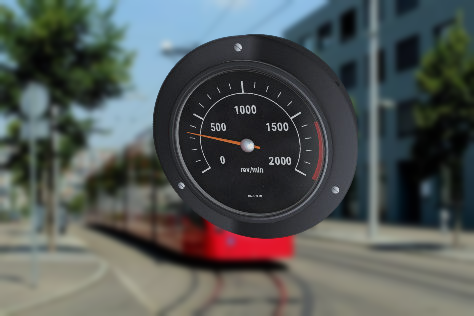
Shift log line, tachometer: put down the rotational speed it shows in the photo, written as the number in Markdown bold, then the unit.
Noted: **350** rpm
